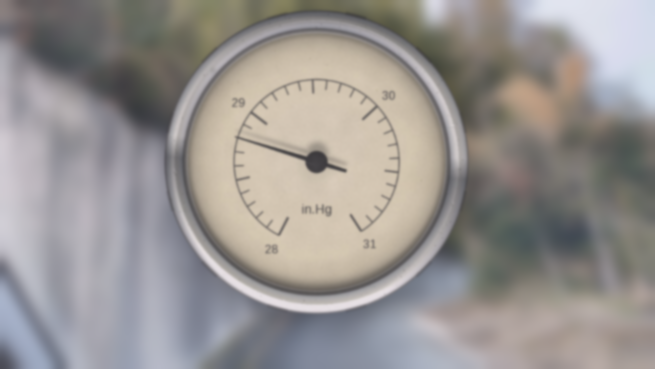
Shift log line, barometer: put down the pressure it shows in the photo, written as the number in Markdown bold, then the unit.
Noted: **28.8** inHg
